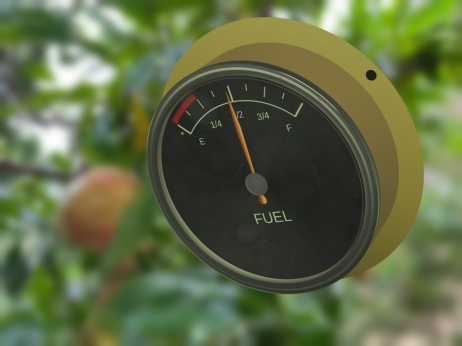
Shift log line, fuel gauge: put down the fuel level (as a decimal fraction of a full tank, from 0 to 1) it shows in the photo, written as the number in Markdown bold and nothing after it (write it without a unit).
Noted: **0.5**
